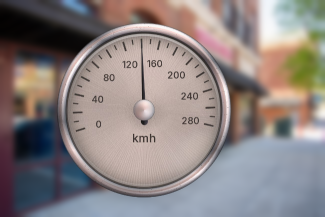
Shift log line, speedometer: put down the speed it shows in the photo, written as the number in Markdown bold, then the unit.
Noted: **140** km/h
